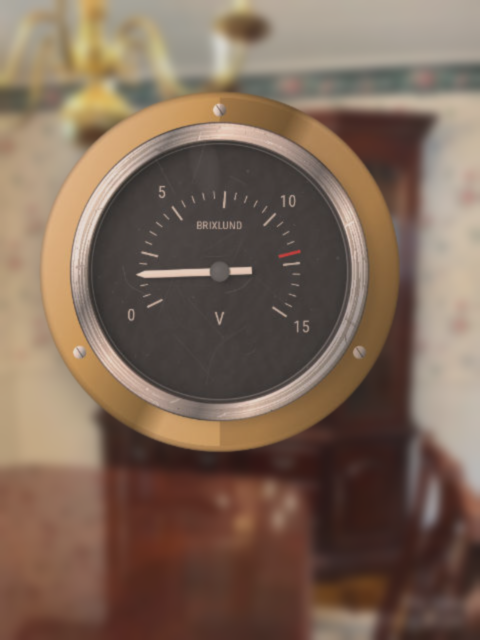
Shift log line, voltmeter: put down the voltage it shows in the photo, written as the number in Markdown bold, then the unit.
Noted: **1.5** V
